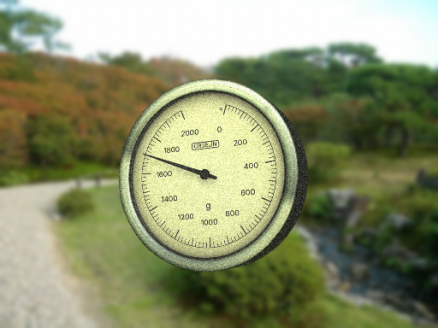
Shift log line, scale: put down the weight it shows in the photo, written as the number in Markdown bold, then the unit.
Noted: **1700** g
